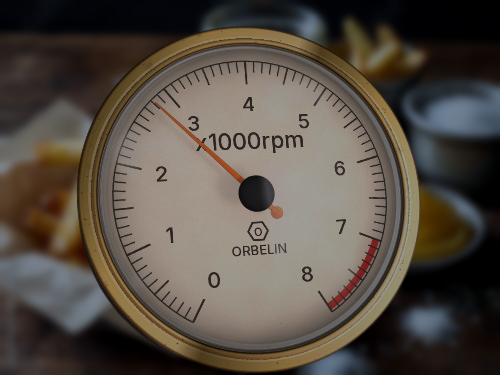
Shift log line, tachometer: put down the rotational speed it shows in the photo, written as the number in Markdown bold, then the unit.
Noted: **2800** rpm
